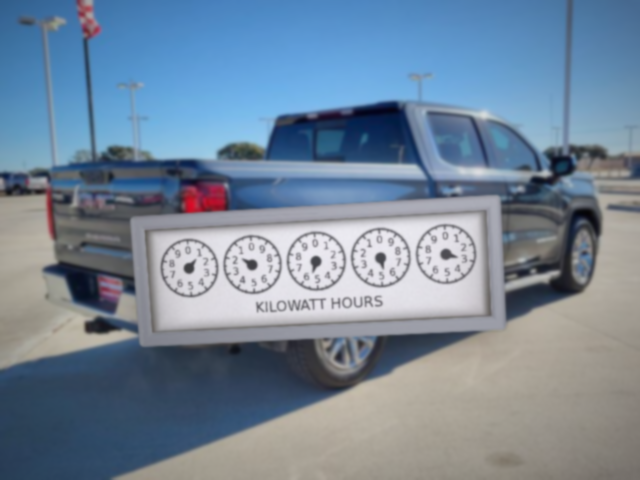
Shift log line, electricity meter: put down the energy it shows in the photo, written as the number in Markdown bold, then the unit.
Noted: **11553** kWh
